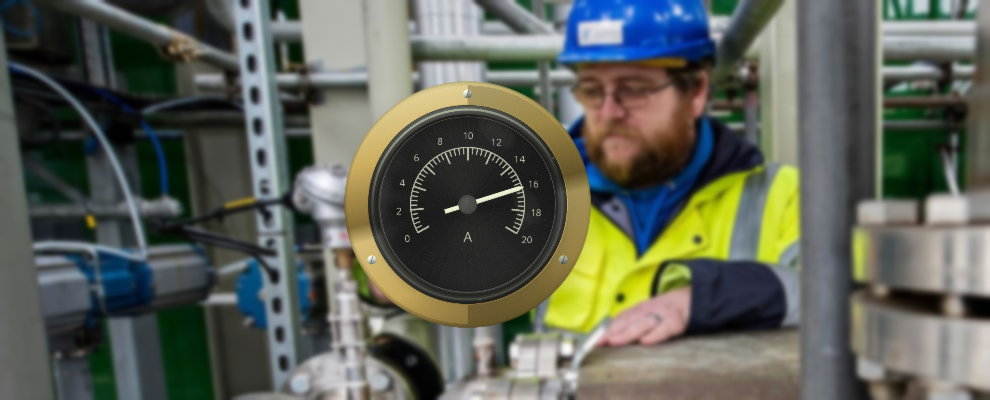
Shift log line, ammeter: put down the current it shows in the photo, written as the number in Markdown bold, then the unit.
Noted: **16** A
